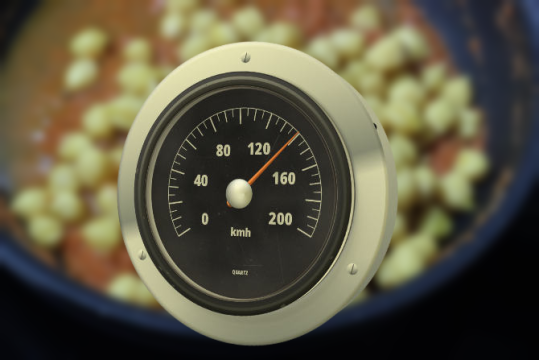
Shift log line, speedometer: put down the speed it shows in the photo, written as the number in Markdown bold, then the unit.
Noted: **140** km/h
